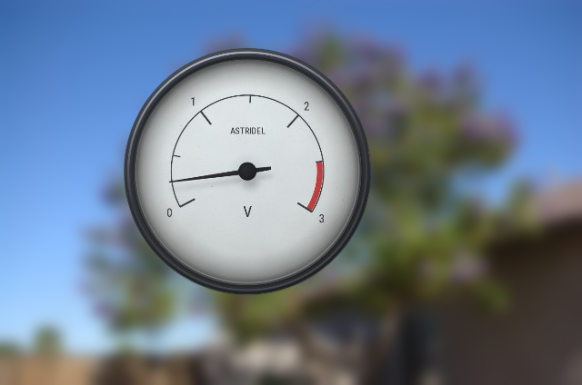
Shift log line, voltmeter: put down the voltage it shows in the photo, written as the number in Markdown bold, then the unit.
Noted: **0.25** V
